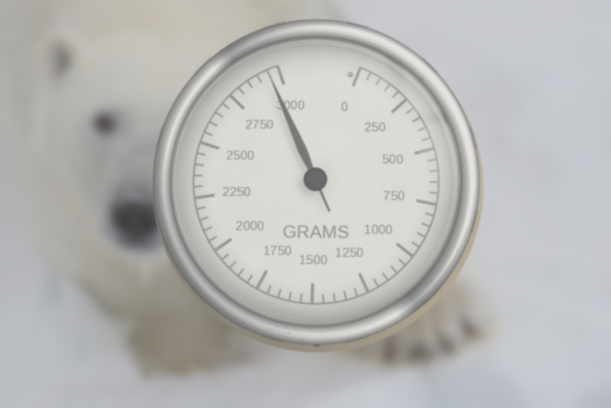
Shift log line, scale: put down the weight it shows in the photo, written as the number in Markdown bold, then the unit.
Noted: **2950** g
